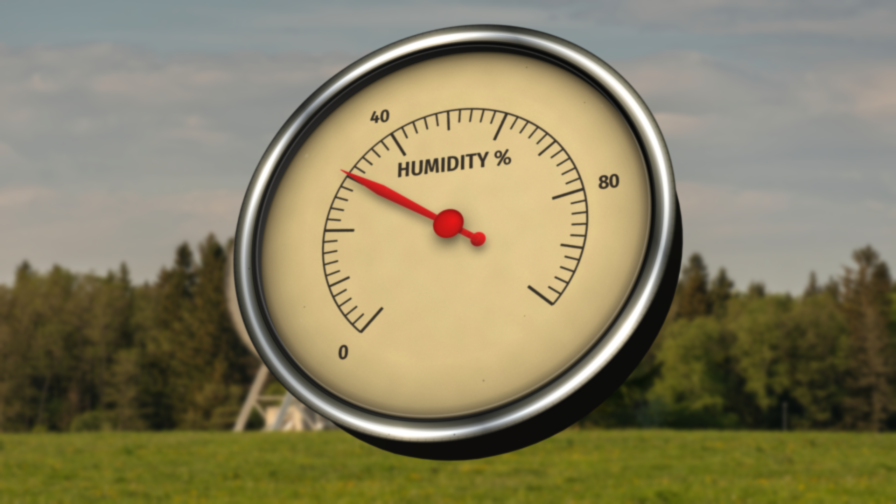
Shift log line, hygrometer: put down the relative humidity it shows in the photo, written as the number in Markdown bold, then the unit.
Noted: **30** %
